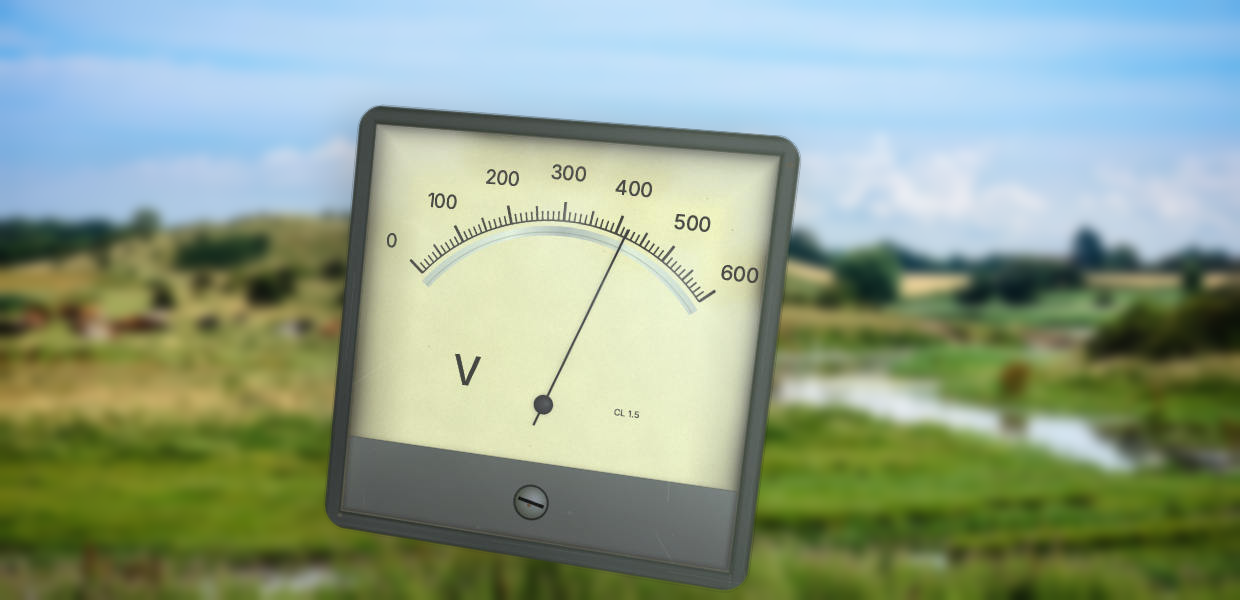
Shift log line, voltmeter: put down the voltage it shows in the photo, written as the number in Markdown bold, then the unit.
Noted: **420** V
